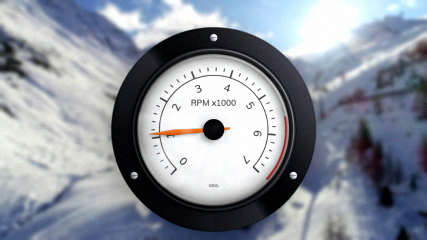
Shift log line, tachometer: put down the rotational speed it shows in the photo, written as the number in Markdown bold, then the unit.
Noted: **1100** rpm
